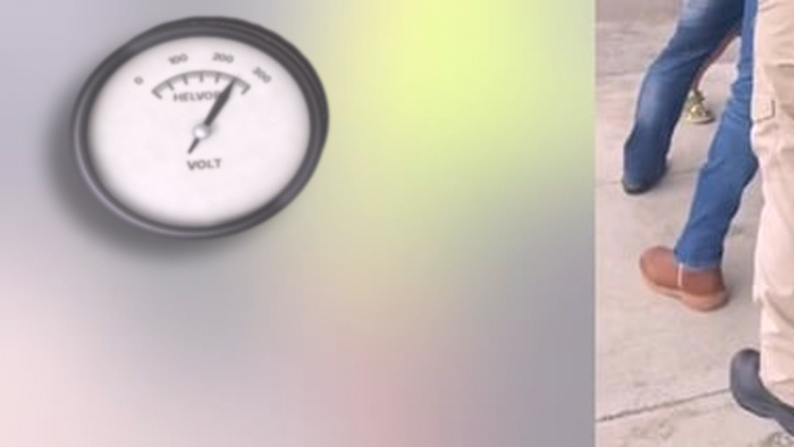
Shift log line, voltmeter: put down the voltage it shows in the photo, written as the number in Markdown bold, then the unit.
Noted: **250** V
